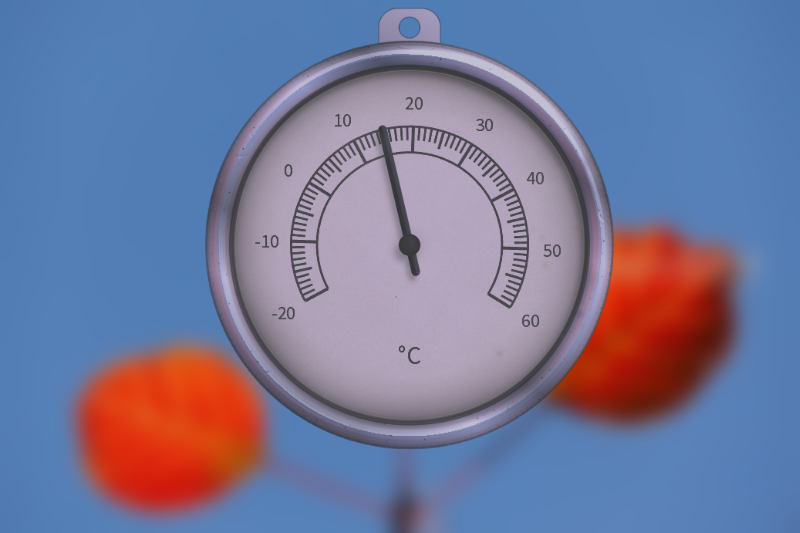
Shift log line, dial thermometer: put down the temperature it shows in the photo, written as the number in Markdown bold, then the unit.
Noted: **15** °C
